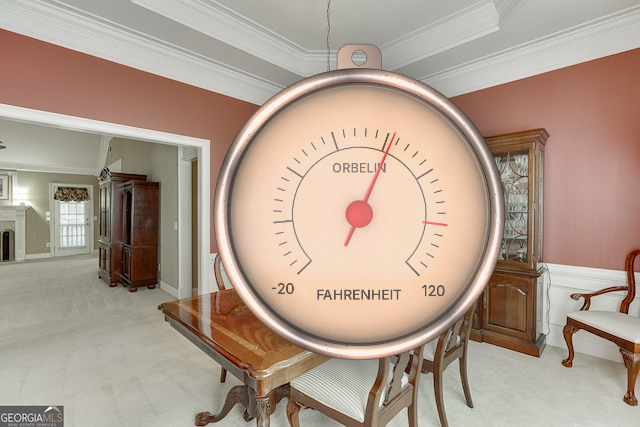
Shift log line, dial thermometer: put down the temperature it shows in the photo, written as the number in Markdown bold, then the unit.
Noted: **62** °F
